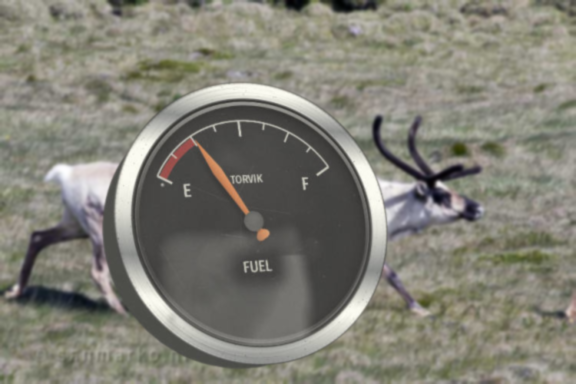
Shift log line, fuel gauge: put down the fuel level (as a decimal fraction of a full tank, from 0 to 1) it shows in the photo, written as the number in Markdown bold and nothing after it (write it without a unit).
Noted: **0.25**
